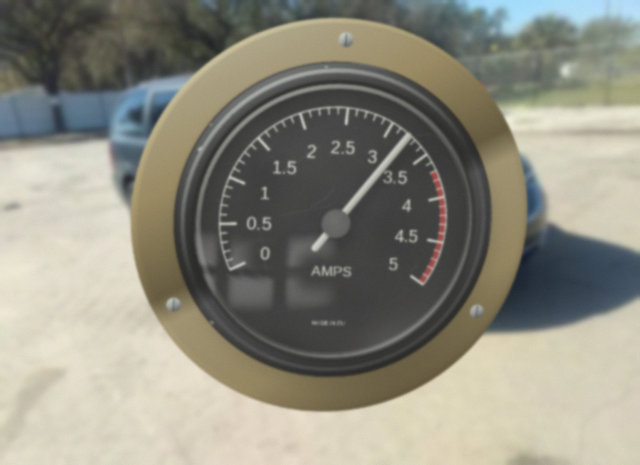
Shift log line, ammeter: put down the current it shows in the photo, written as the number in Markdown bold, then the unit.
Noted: **3.2** A
